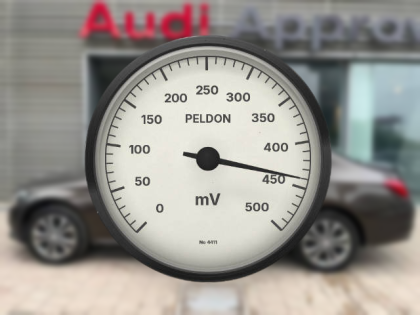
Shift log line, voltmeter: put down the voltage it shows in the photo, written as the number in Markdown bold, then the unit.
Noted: **440** mV
